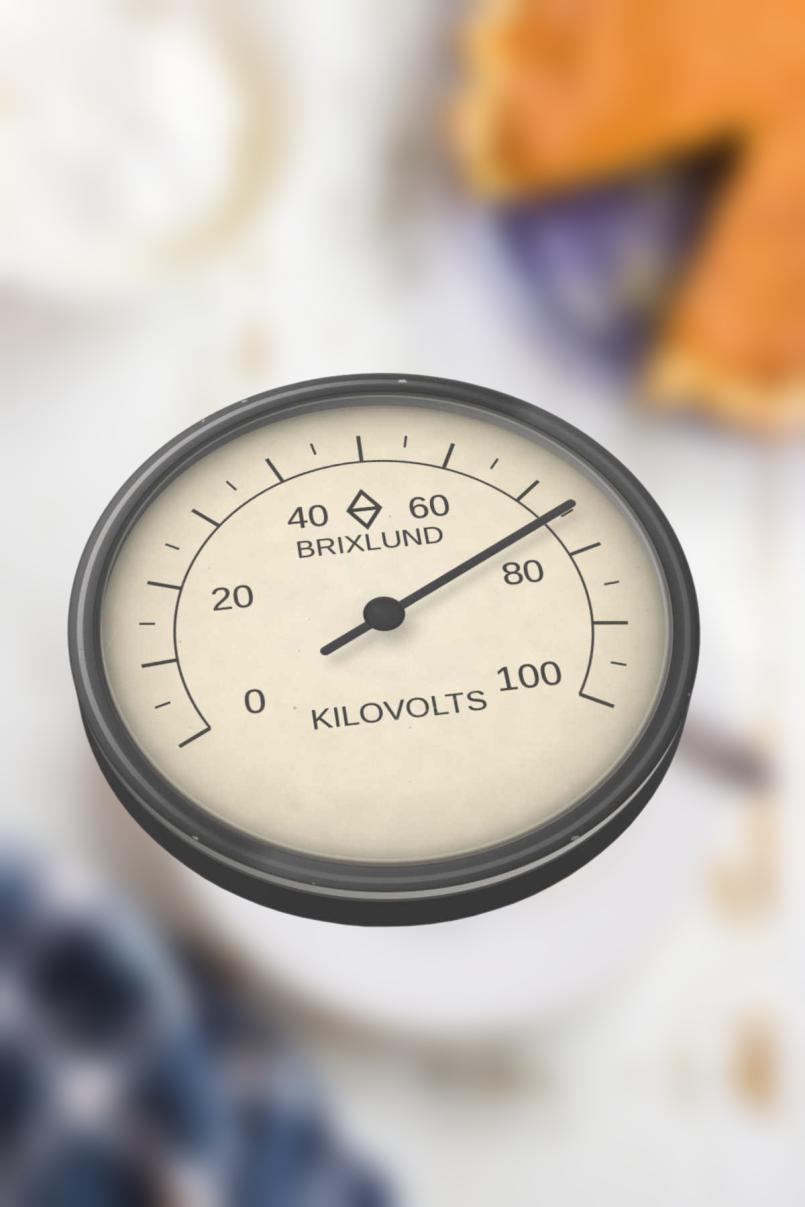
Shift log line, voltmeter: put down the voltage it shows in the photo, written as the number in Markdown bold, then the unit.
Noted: **75** kV
